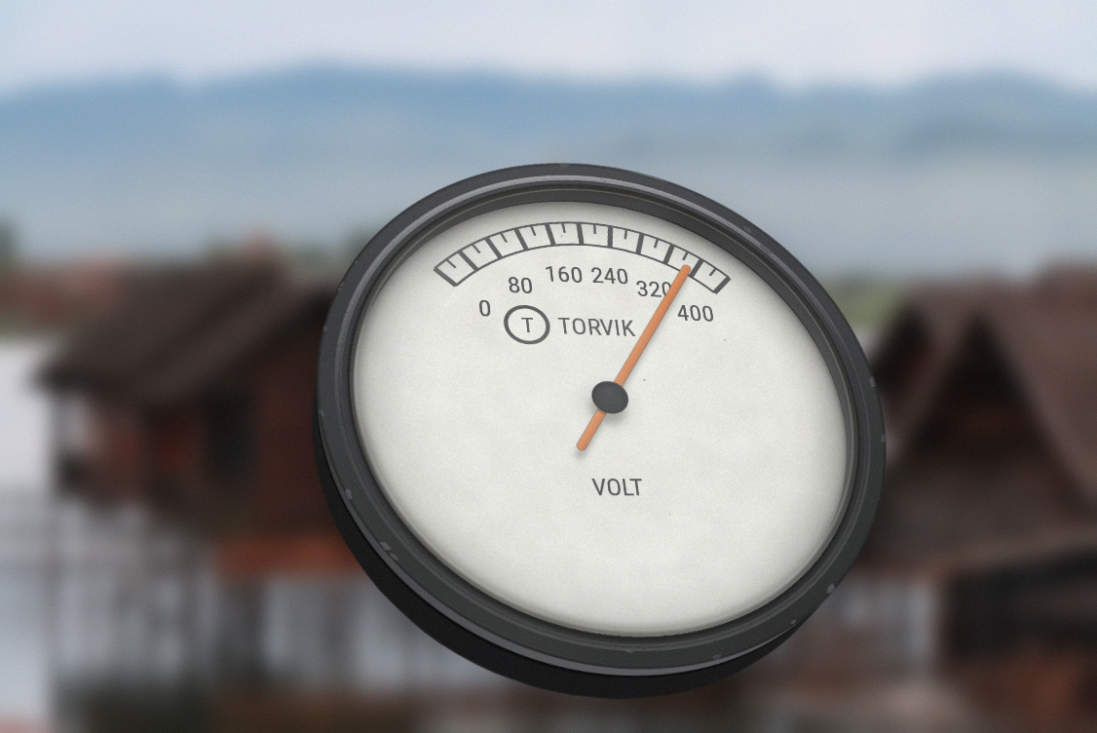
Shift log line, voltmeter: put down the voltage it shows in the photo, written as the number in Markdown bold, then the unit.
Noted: **350** V
